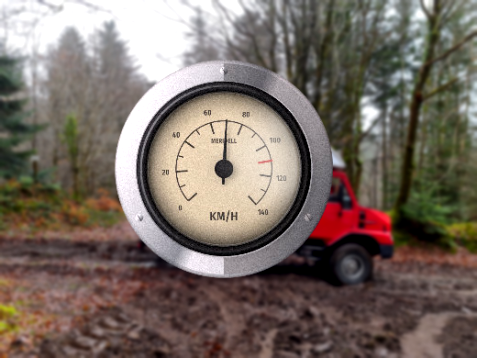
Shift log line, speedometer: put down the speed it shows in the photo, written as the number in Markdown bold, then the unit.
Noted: **70** km/h
